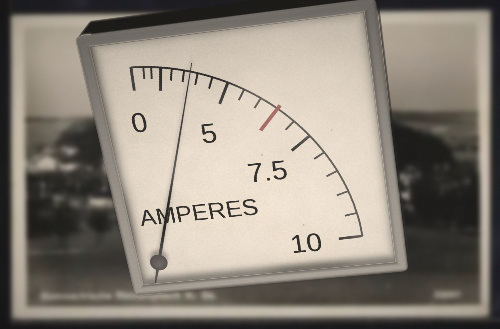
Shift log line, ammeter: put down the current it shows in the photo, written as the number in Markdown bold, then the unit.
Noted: **3.75** A
